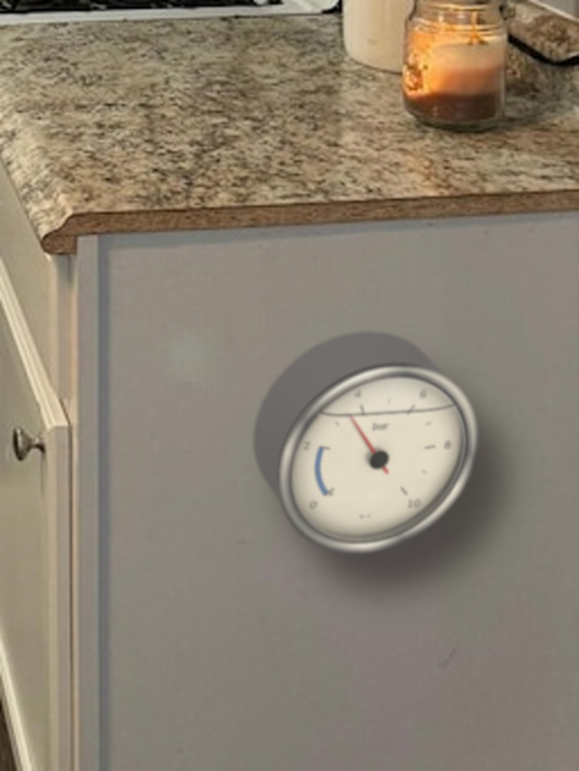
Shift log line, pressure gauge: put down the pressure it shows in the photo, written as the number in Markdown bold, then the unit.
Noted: **3.5** bar
